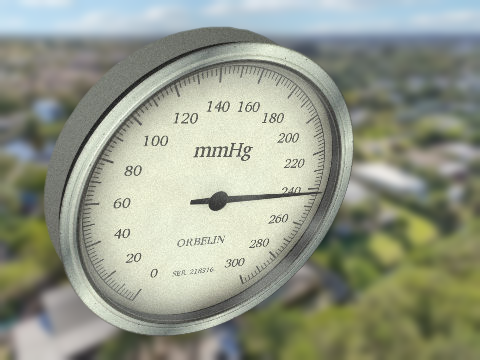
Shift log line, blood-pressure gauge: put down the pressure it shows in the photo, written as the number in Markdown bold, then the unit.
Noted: **240** mmHg
